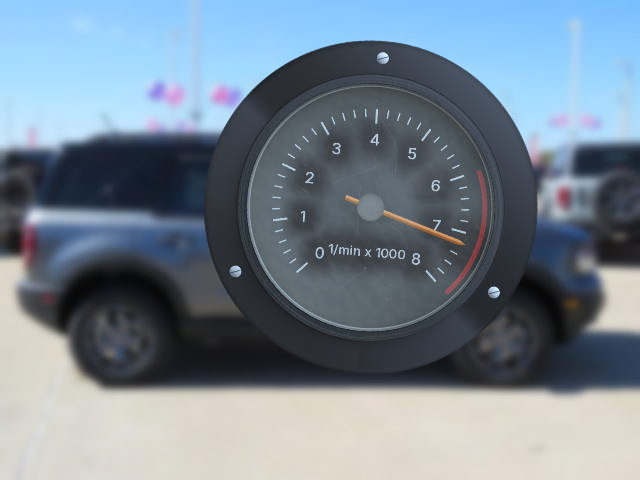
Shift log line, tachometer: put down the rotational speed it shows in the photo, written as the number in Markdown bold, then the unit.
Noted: **7200** rpm
